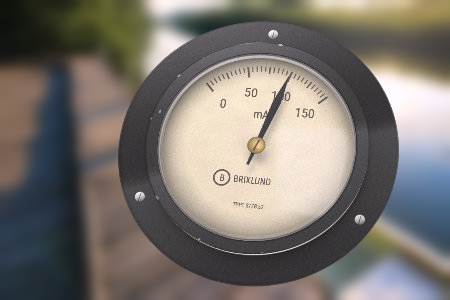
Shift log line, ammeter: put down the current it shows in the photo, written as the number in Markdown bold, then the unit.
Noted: **100** mA
